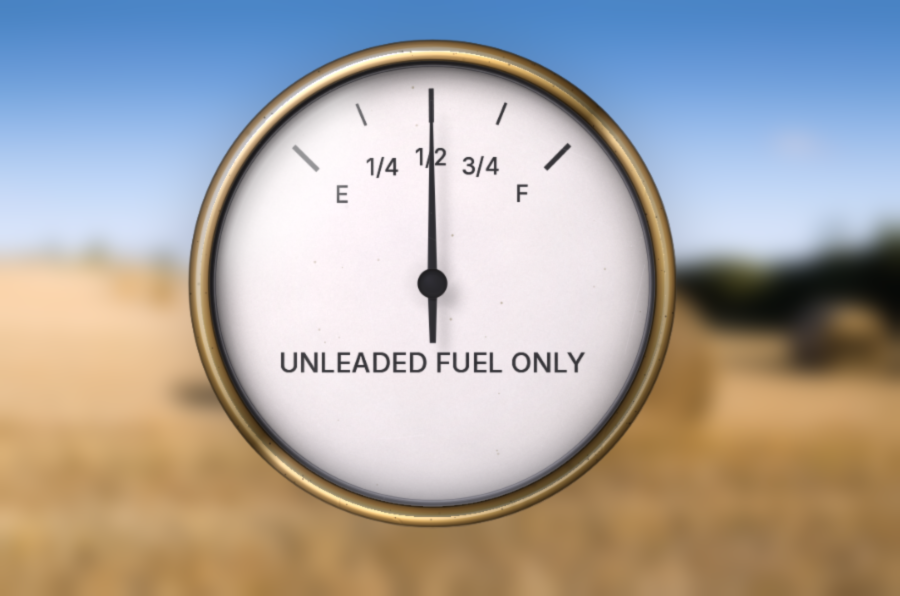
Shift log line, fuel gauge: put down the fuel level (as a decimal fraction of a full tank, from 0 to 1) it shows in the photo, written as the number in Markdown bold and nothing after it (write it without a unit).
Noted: **0.5**
